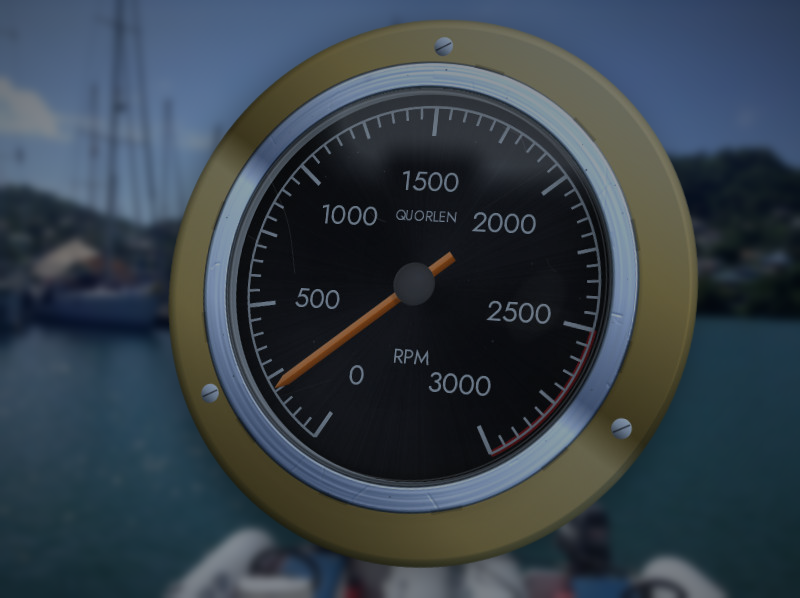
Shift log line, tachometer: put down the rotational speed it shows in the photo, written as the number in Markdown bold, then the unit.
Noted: **200** rpm
